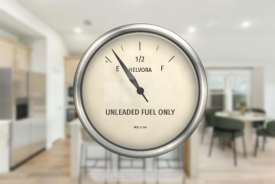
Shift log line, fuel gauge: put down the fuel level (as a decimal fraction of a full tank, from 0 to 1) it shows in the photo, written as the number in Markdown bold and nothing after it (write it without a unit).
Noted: **0.125**
